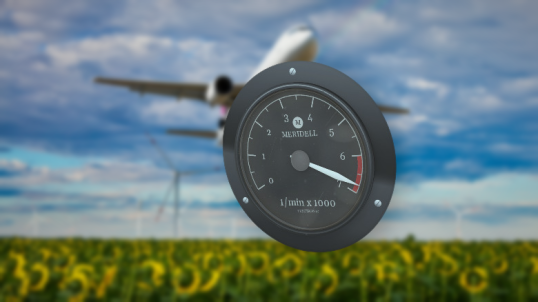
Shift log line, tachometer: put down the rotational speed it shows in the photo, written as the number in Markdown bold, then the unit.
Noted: **6750** rpm
